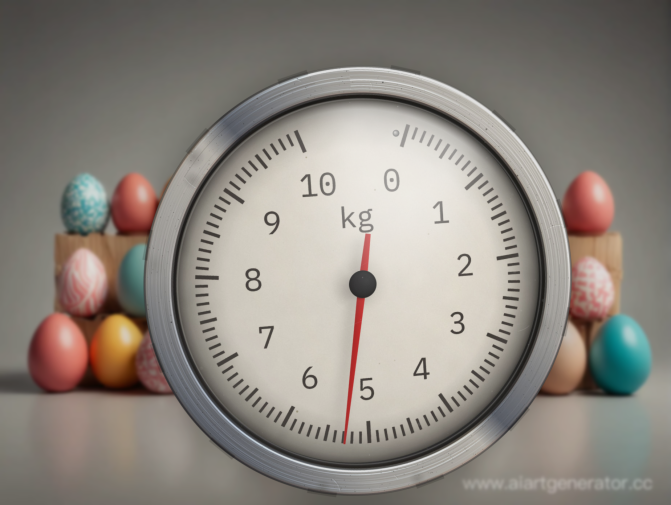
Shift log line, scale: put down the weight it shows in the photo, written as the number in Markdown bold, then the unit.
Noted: **5.3** kg
